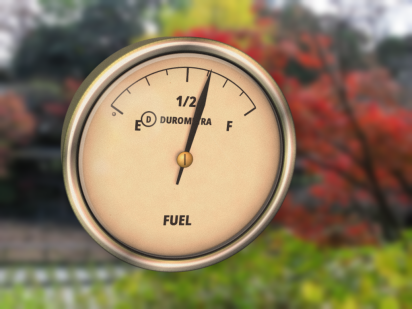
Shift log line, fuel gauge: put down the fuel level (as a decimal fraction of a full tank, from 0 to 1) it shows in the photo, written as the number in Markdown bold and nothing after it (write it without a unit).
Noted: **0.625**
